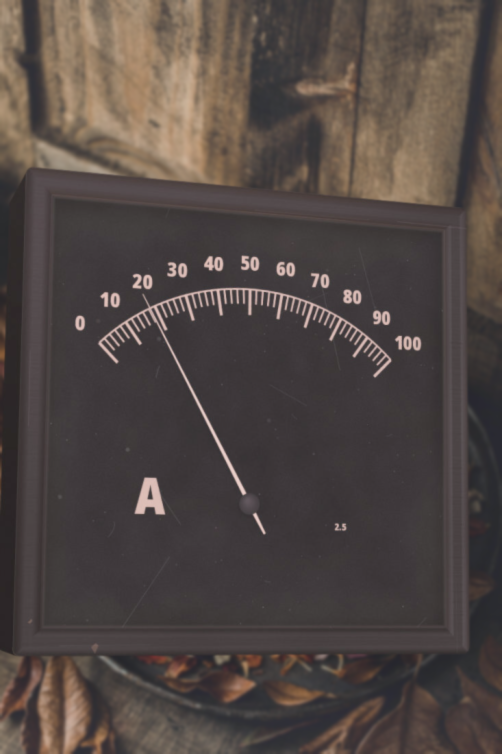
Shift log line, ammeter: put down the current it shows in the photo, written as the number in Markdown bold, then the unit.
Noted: **18** A
